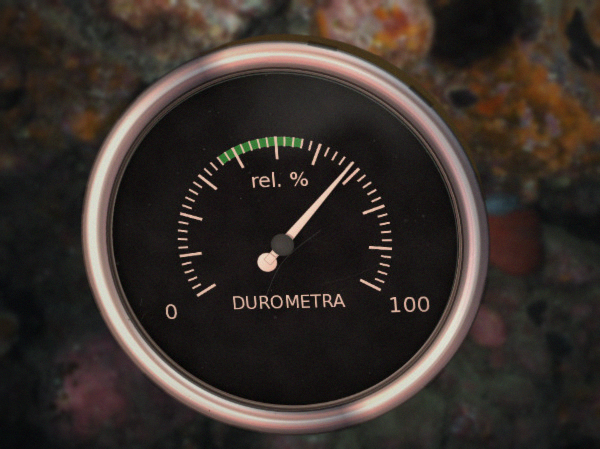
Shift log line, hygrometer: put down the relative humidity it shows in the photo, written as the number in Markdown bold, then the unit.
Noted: **68** %
